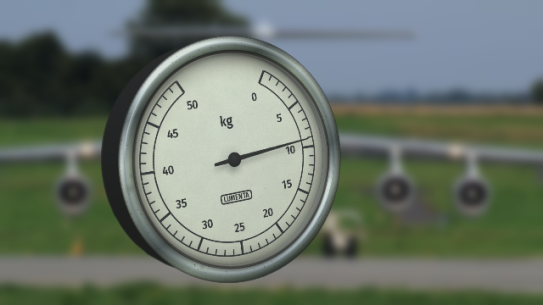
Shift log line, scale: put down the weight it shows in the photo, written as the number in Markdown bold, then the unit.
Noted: **9** kg
